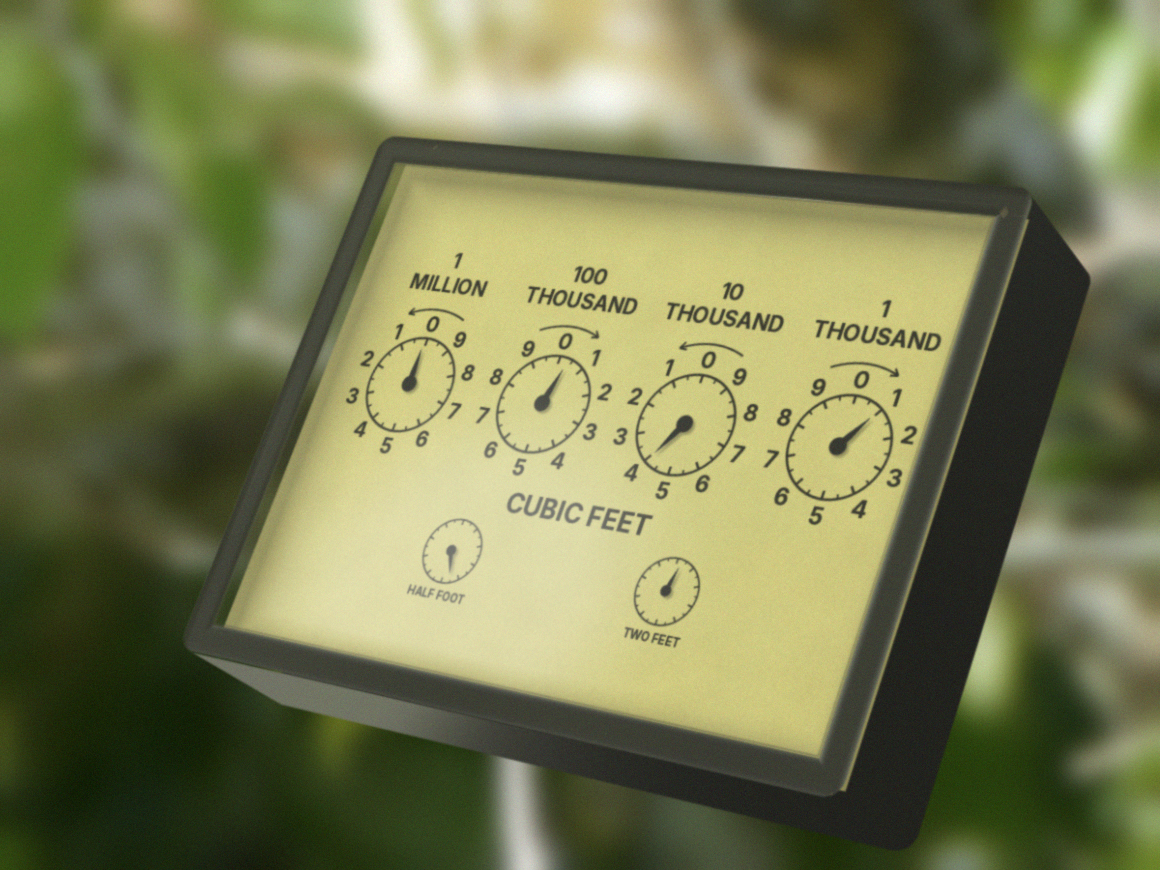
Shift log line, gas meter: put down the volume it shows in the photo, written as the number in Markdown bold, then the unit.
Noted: **4100** ft³
